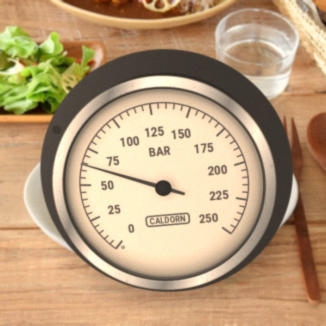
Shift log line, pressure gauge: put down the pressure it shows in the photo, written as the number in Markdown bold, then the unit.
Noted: **65** bar
